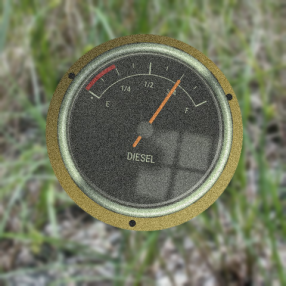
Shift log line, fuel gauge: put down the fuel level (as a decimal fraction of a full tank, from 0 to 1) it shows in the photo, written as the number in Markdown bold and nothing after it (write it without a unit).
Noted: **0.75**
